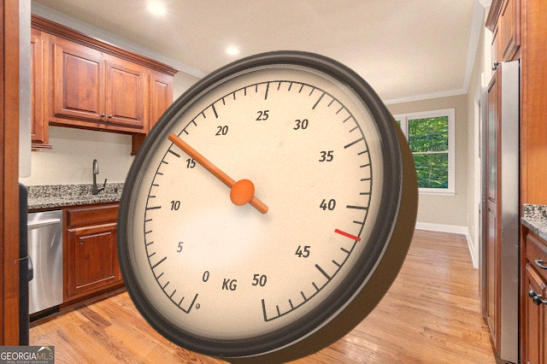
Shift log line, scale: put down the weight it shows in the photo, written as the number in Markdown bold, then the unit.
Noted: **16** kg
